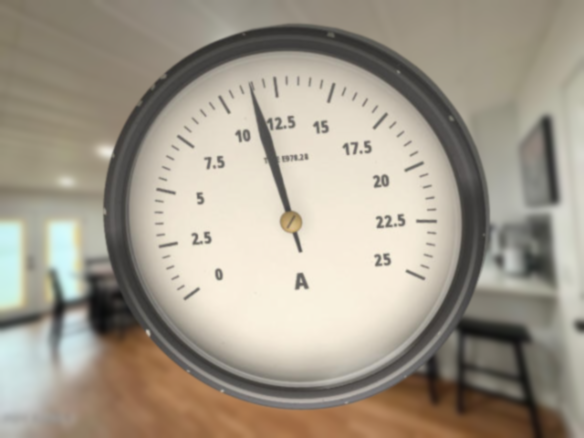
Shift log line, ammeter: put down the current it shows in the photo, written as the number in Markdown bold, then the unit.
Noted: **11.5** A
